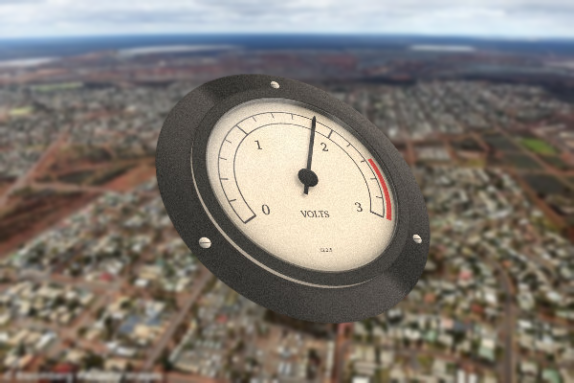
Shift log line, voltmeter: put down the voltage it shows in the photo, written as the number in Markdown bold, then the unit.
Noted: **1.8** V
